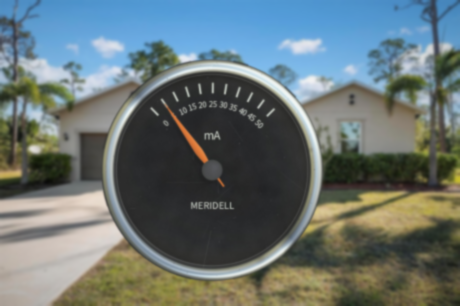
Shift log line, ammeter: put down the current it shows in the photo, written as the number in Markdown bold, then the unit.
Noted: **5** mA
